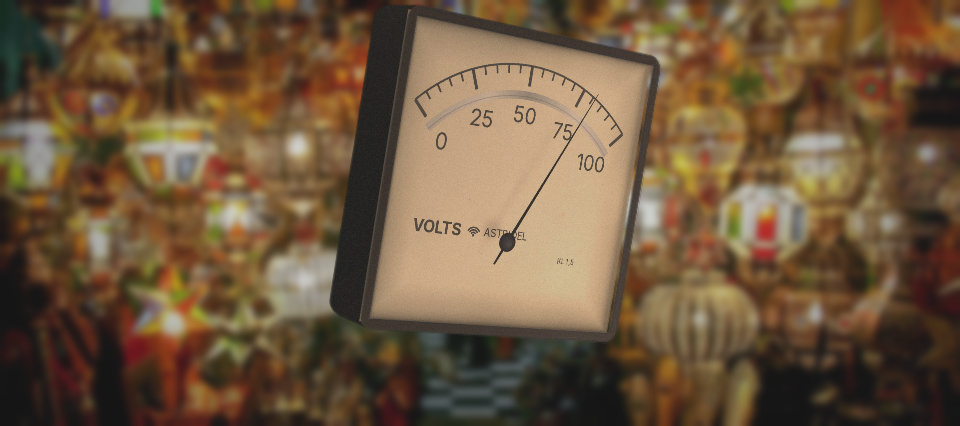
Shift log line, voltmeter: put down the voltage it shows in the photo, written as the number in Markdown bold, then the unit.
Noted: **80** V
